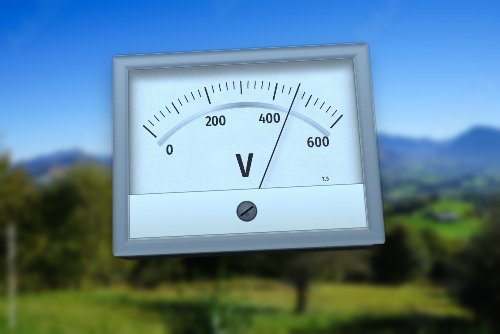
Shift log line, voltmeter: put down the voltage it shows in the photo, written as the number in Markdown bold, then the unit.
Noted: **460** V
